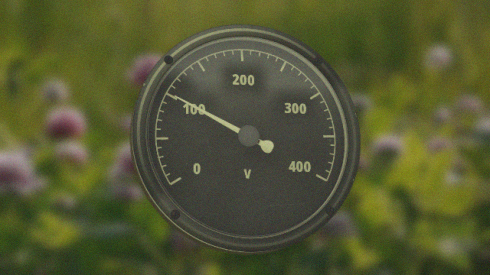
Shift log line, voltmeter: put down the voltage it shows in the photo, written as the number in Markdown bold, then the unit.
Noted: **100** V
